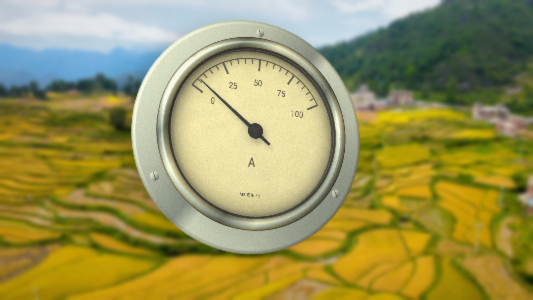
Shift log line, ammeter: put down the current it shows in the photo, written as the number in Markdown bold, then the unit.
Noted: **5** A
